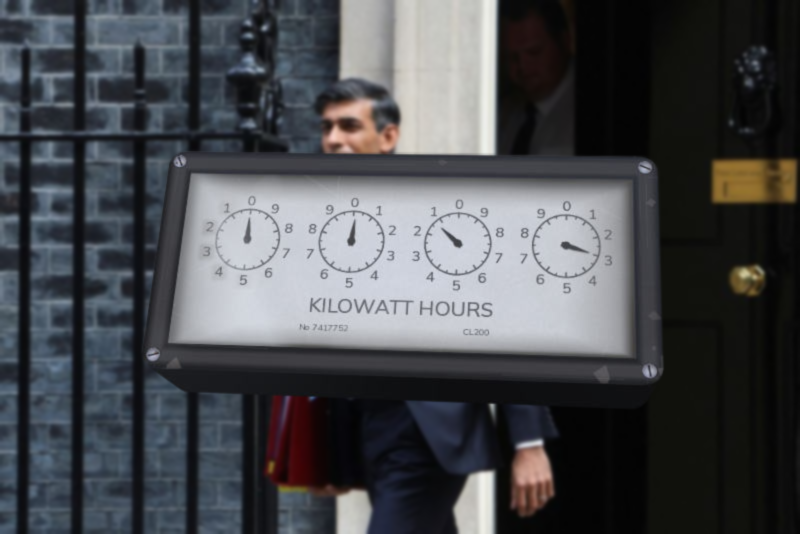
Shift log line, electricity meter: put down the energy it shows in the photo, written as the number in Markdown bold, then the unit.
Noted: **13** kWh
